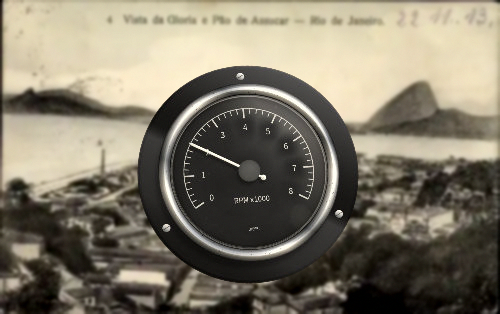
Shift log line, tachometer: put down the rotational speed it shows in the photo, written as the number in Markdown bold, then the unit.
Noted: **2000** rpm
